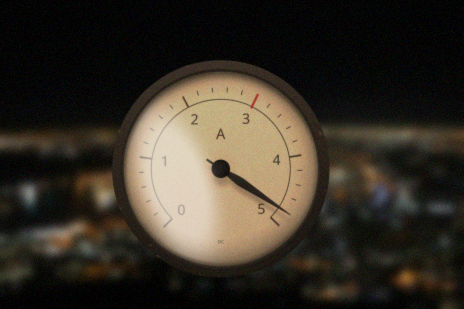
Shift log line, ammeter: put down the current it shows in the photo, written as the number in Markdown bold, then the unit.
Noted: **4.8** A
